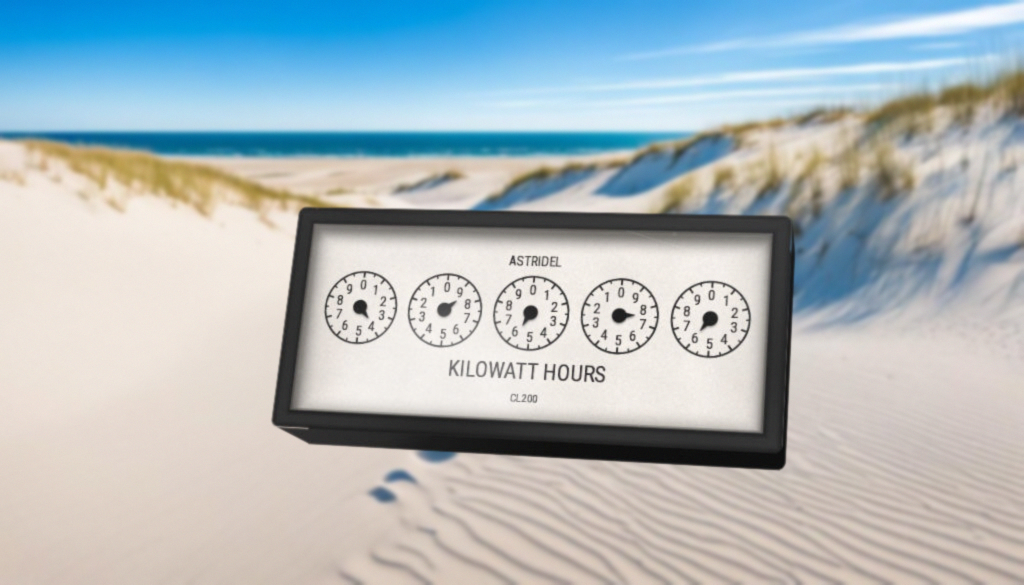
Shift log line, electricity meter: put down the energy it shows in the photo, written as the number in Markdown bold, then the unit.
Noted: **38576** kWh
